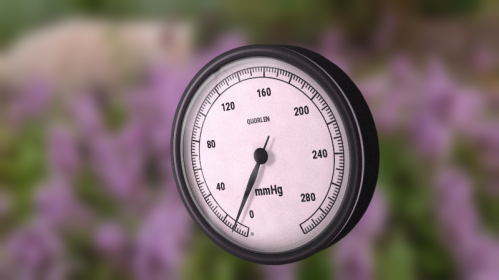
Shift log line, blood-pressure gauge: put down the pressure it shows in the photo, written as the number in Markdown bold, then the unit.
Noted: **10** mmHg
